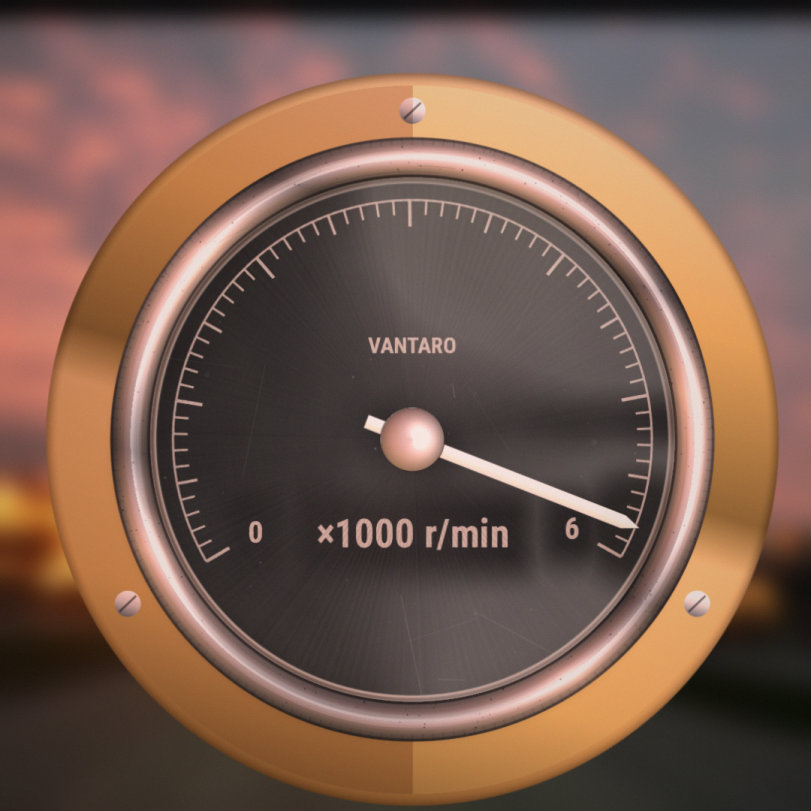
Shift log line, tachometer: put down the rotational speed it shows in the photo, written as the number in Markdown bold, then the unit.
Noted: **5800** rpm
